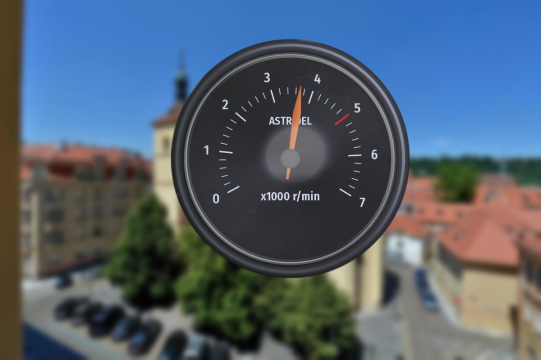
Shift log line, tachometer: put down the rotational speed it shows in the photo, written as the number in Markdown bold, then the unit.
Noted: **3700** rpm
